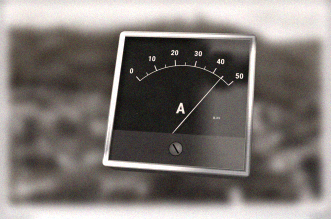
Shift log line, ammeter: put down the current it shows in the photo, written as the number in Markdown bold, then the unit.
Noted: **45** A
